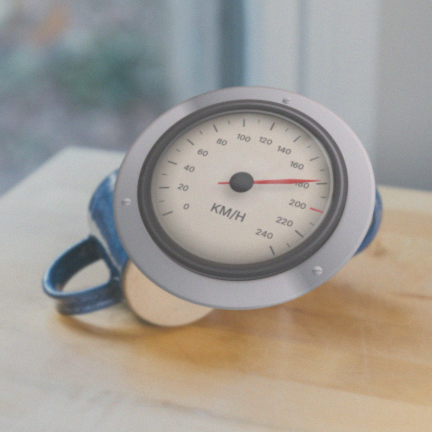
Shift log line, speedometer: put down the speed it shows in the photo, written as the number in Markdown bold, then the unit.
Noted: **180** km/h
